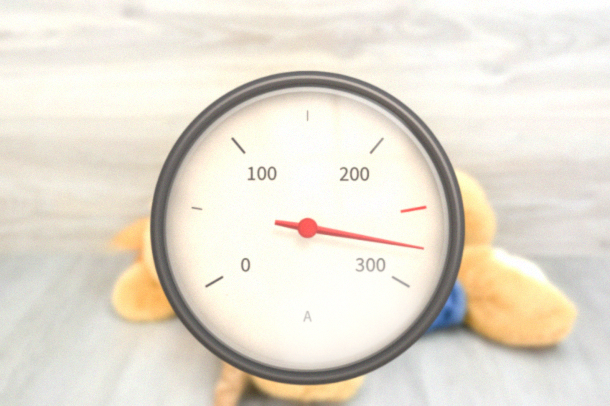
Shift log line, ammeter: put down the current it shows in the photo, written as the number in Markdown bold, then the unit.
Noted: **275** A
